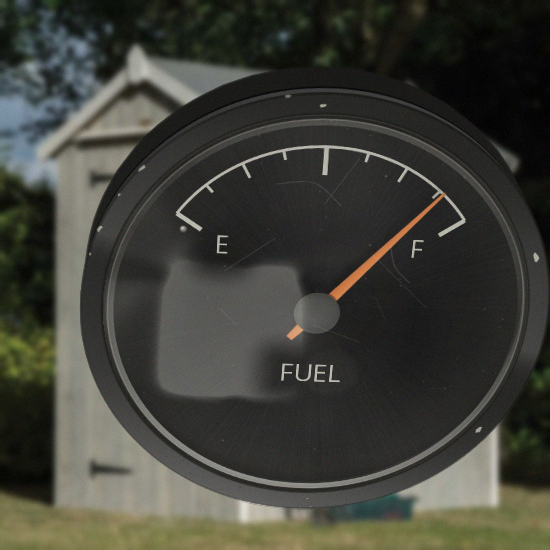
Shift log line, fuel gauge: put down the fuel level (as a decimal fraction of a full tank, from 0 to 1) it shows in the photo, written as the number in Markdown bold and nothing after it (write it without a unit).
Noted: **0.875**
